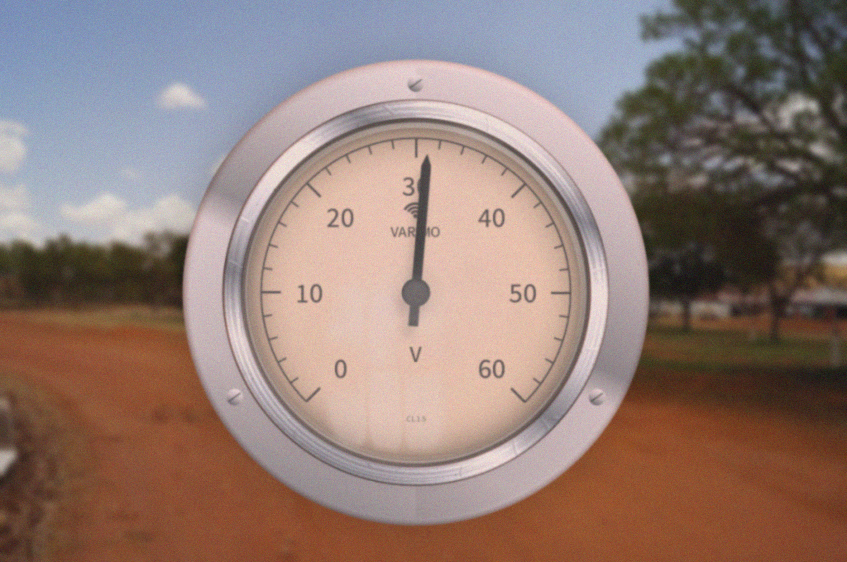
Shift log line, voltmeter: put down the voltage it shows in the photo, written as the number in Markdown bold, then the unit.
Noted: **31** V
